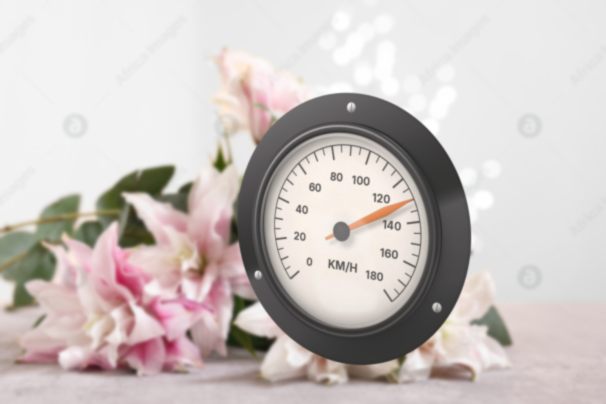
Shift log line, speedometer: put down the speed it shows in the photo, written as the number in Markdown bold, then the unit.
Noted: **130** km/h
